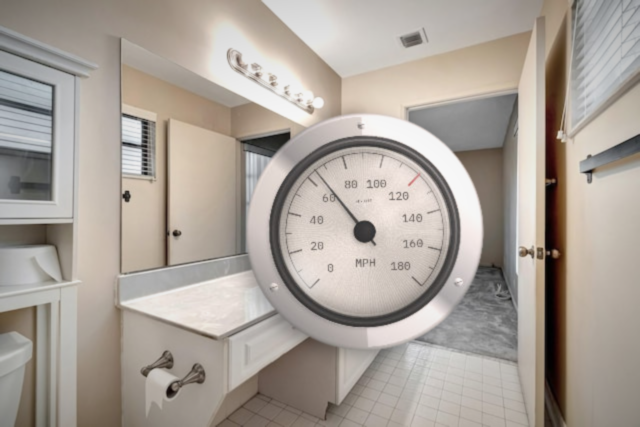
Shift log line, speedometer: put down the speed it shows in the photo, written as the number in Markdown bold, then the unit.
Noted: **65** mph
